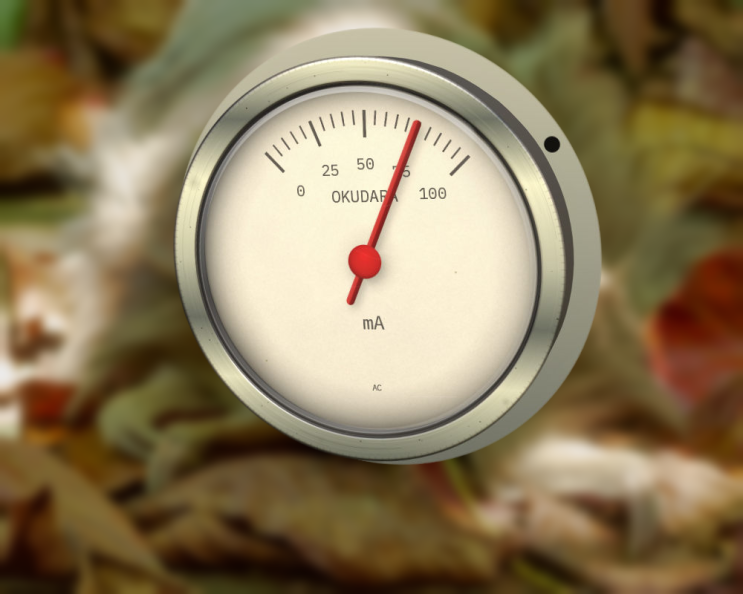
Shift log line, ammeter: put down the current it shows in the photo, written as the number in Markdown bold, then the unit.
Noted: **75** mA
